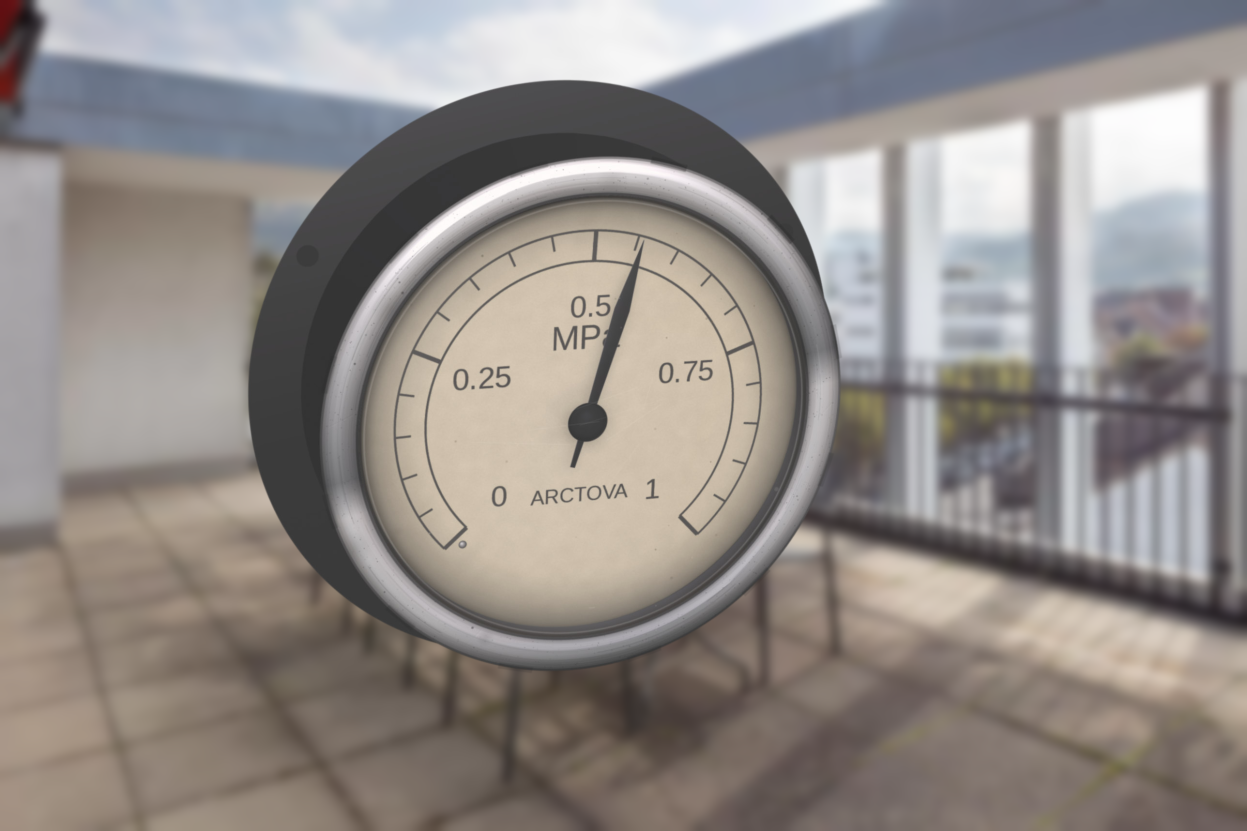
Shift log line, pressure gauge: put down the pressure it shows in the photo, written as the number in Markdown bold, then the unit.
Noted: **0.55** MPa
